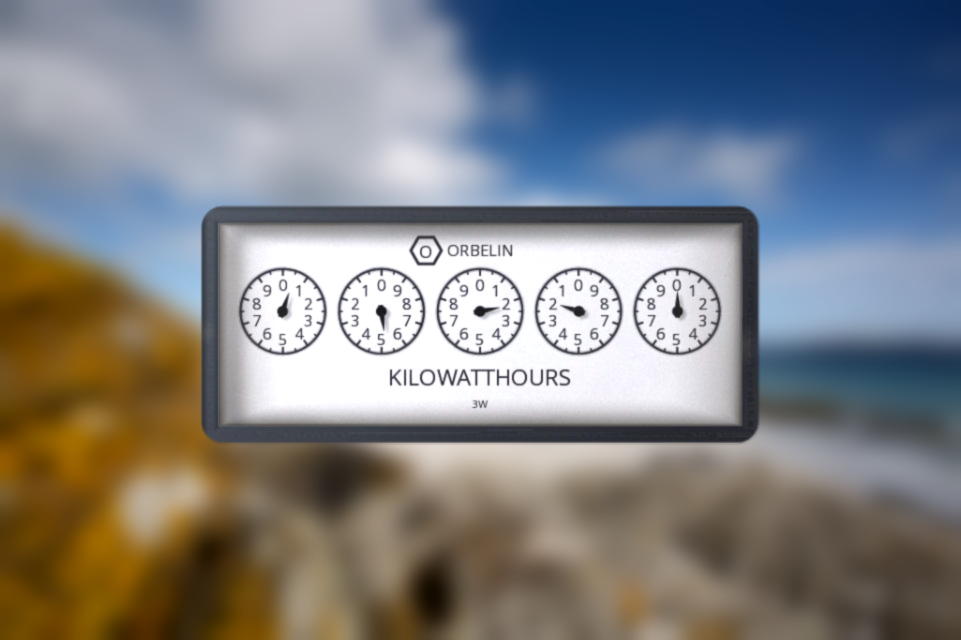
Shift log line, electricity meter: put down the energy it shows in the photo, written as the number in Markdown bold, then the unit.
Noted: **5220** kWh
